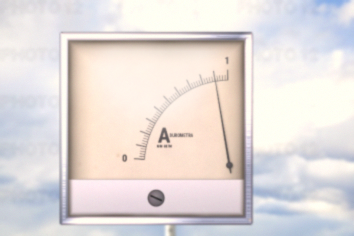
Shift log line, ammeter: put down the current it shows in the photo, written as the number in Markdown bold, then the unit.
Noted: **0.9** A
